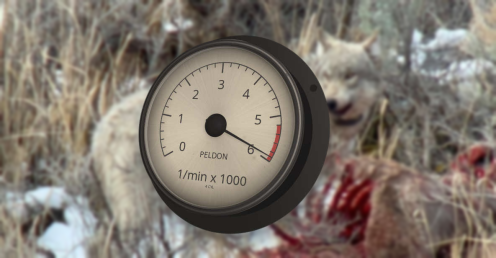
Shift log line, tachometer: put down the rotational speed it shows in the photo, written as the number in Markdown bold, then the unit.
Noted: **5900** rpm
